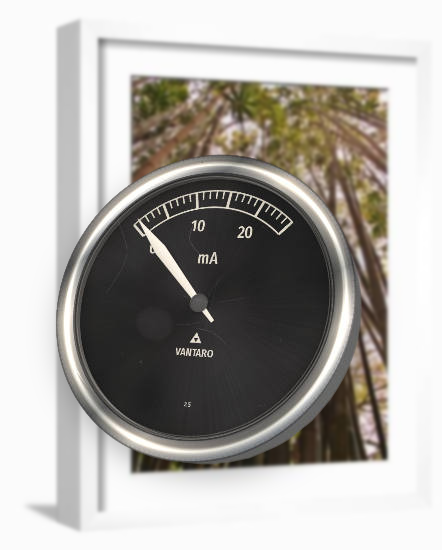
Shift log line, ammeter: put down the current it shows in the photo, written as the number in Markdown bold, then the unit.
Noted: **1** mA
